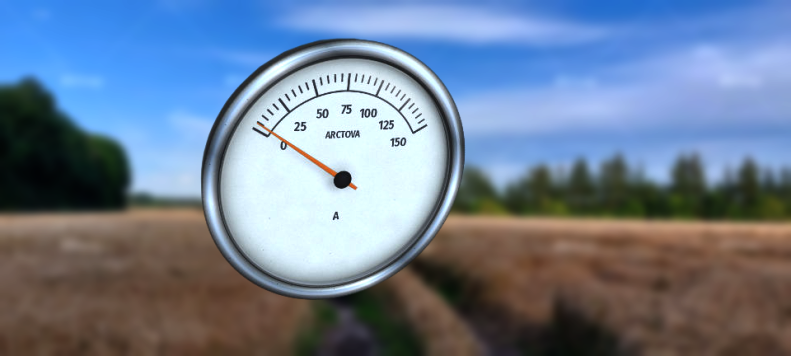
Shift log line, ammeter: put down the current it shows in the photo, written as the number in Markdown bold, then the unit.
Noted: **5** A
